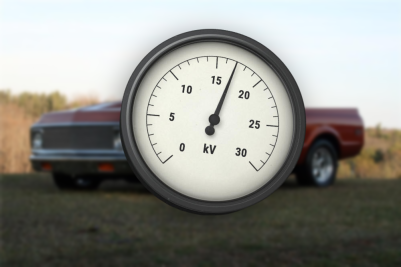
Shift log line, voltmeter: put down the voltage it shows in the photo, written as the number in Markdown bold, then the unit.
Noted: **17** kV
